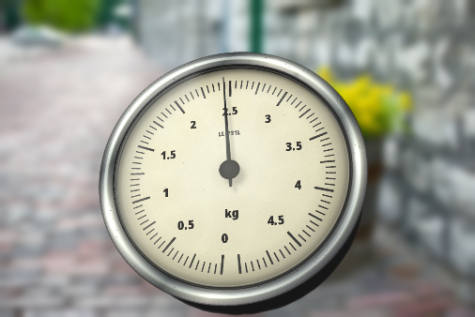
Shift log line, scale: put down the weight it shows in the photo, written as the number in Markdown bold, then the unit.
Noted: **2.45** kg
